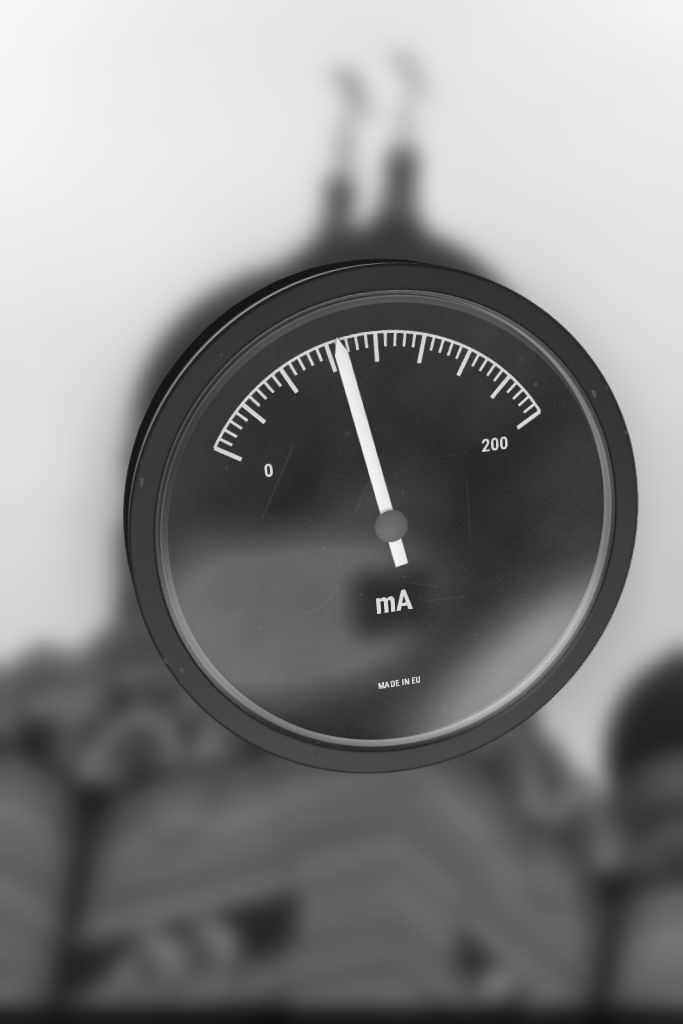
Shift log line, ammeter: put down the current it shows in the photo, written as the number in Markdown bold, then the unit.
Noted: **80** mA
